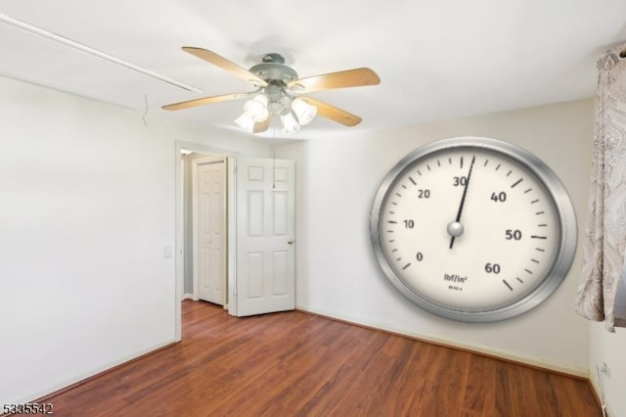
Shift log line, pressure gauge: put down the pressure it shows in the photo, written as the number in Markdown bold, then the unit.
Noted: **32** psi
